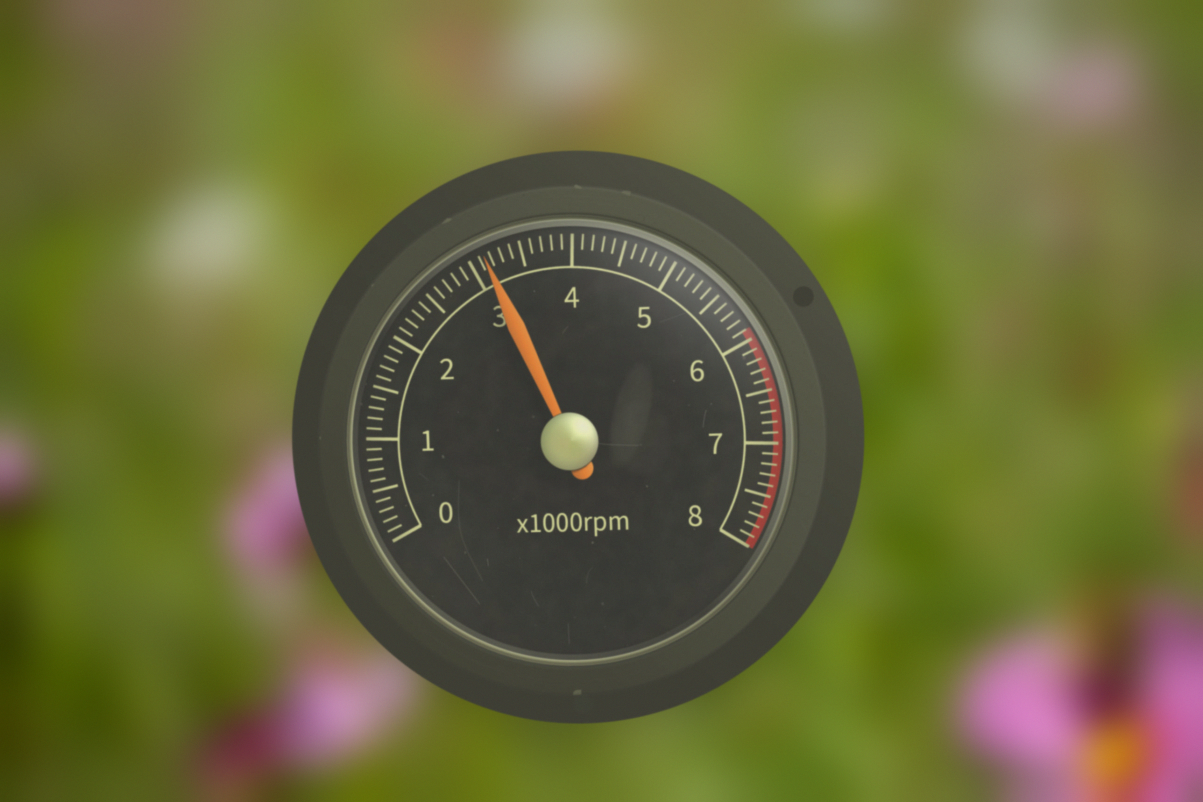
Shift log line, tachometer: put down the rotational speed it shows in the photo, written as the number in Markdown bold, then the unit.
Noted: **3150** rpm
